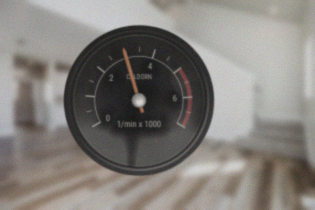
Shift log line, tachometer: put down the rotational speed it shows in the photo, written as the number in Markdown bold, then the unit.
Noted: **3000** rpm
